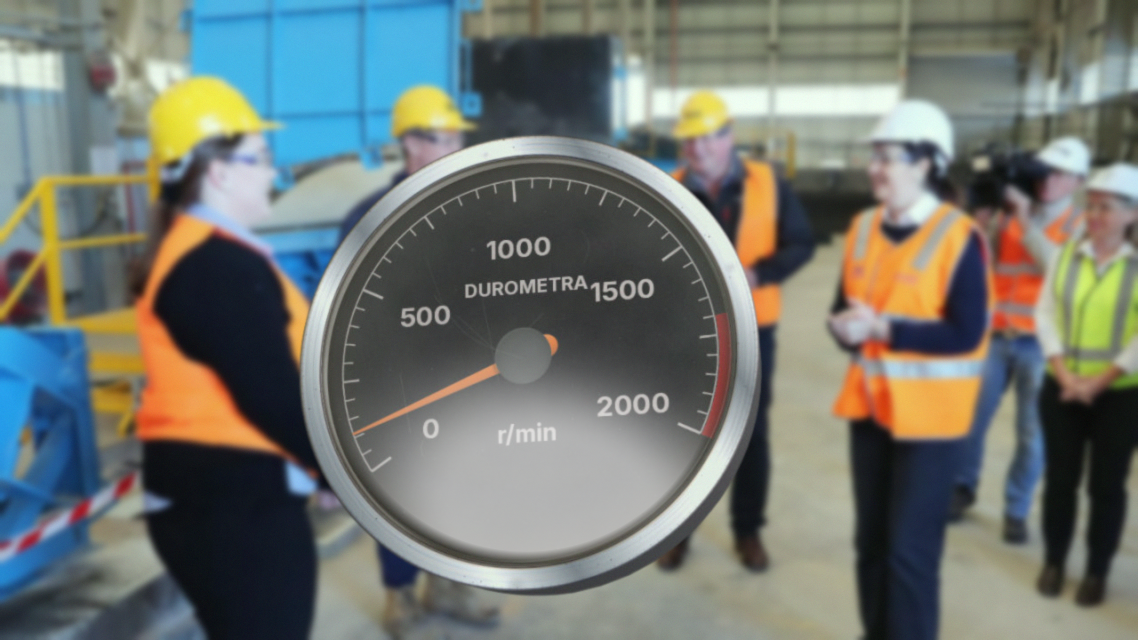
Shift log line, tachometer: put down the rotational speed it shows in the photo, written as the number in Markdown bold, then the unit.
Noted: **100** rpm
